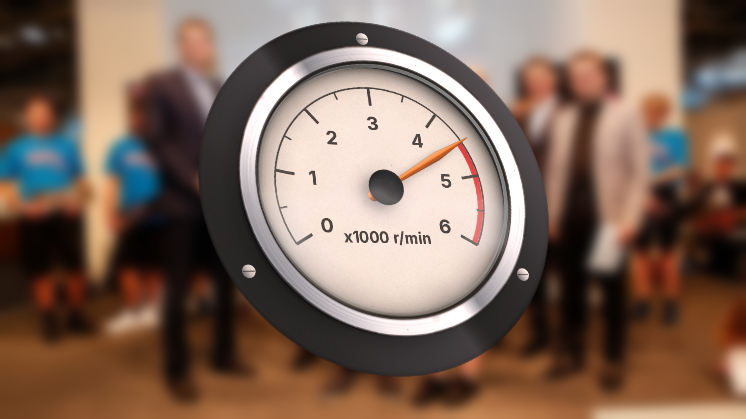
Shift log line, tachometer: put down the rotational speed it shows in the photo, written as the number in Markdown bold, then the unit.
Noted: **4500** rpm
